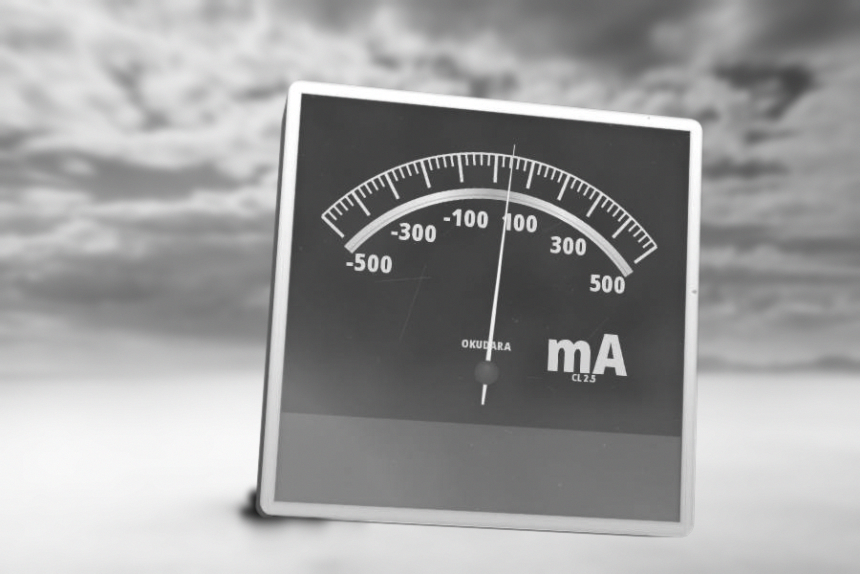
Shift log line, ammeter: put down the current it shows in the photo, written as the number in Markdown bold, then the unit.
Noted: **40** mA
